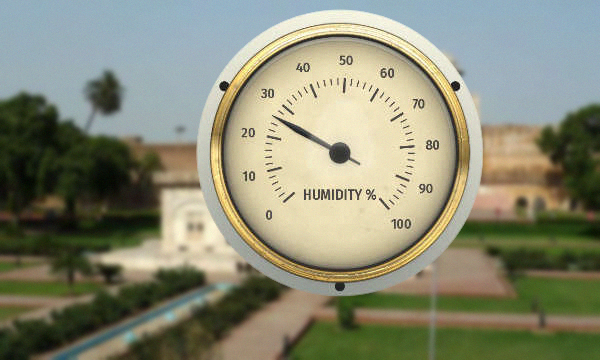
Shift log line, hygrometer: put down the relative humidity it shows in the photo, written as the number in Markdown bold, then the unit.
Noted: **26** %
